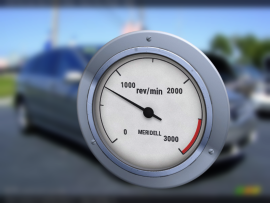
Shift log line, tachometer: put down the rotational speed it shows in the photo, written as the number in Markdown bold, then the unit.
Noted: **750** rpm
